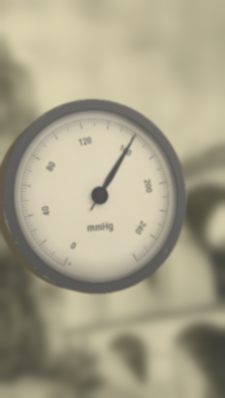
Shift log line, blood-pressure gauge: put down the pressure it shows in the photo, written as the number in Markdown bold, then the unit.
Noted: **160** mmHg
